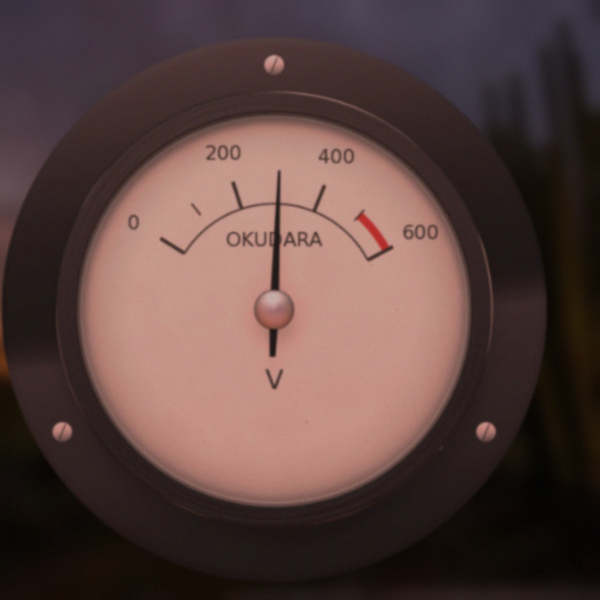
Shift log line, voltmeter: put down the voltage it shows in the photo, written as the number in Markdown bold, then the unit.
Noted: **300** V
